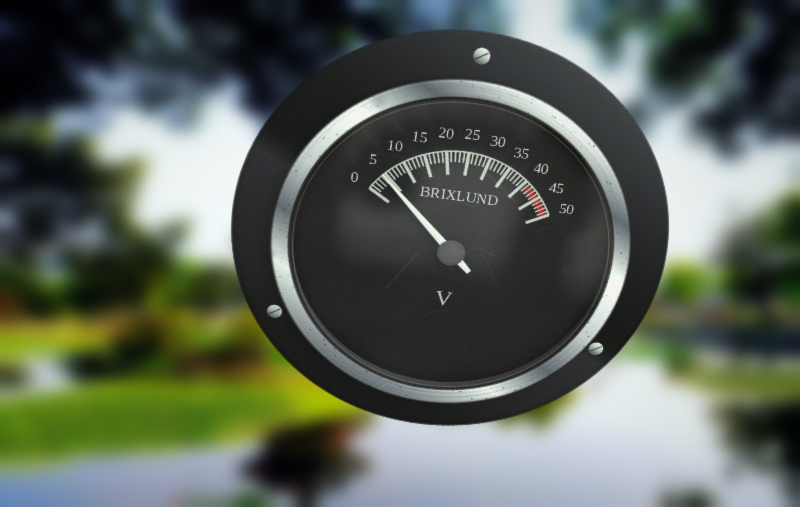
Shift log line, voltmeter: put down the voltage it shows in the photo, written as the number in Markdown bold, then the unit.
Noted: **5** V
